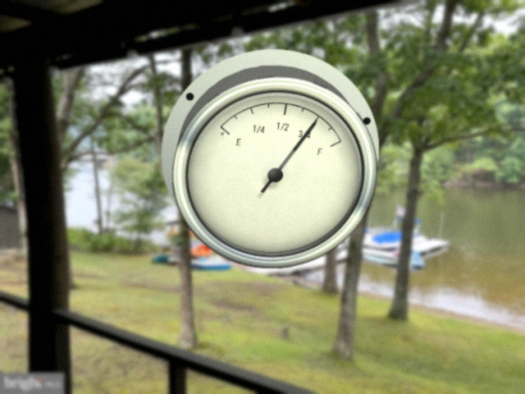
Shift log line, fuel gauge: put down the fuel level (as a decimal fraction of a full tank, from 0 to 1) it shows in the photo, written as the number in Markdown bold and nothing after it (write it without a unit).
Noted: **0.75**
